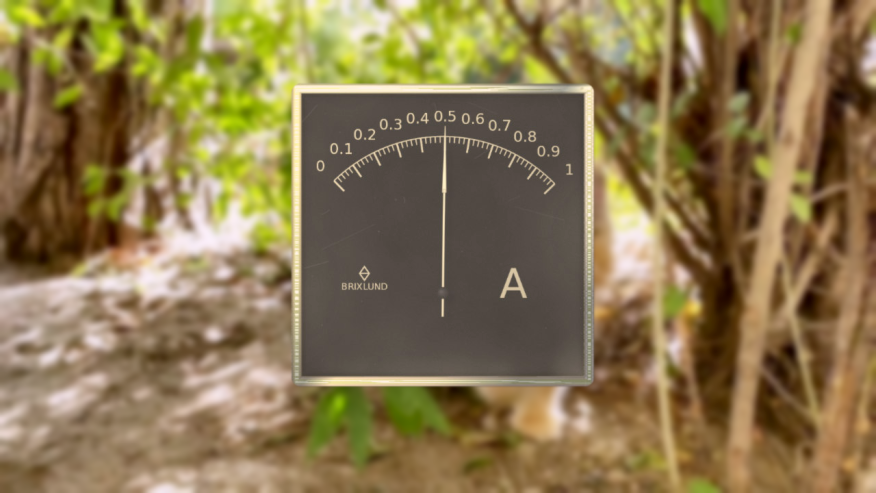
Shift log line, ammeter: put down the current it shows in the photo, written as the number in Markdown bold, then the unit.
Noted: **0.5** A
